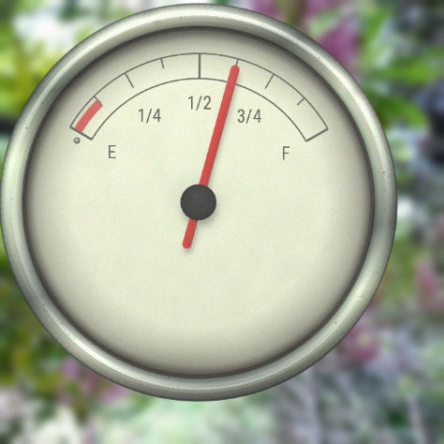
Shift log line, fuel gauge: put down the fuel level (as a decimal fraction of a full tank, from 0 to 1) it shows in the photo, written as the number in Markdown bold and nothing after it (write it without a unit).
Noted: **0.625**
